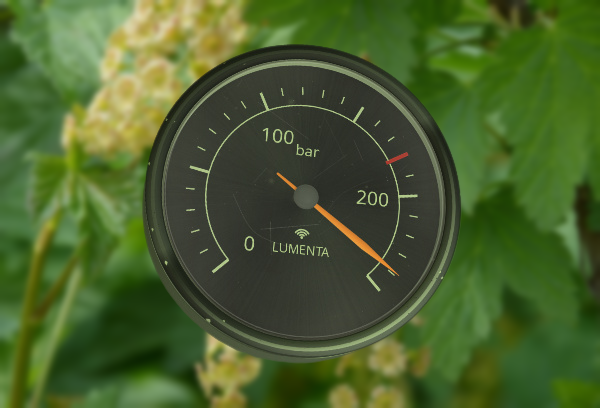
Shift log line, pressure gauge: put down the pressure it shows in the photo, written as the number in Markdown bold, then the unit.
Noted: **240** bar
